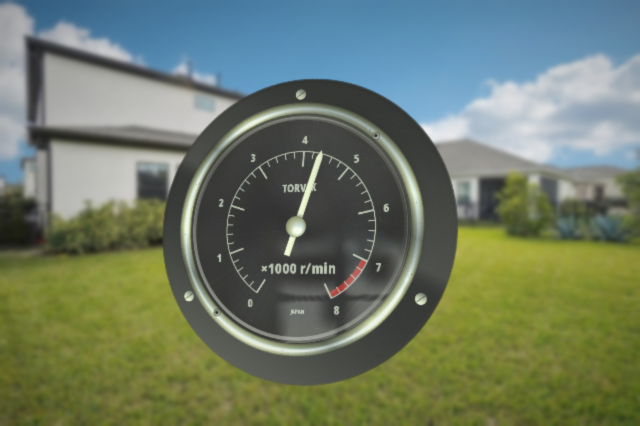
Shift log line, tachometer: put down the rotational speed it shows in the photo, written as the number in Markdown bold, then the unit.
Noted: **4400** rpm
